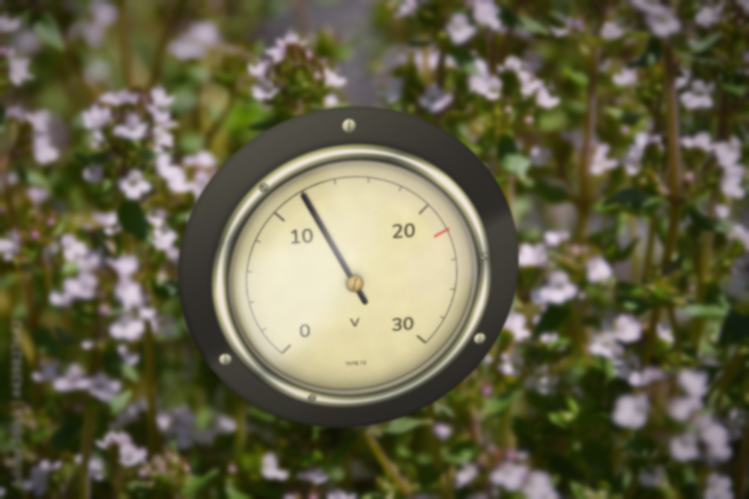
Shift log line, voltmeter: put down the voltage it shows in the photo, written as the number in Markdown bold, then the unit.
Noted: **12** V
